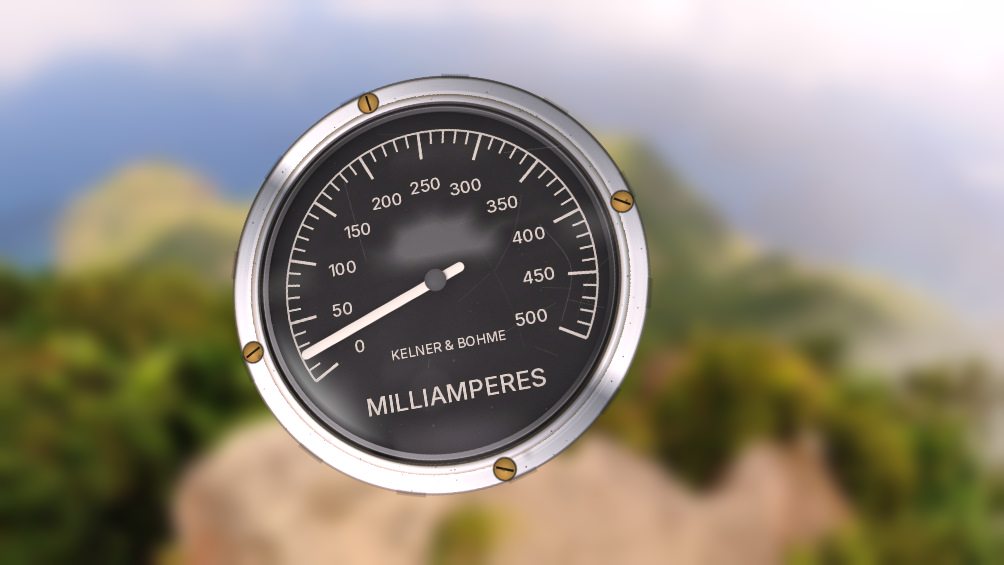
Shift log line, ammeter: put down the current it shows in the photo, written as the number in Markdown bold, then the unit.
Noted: **20** mA
